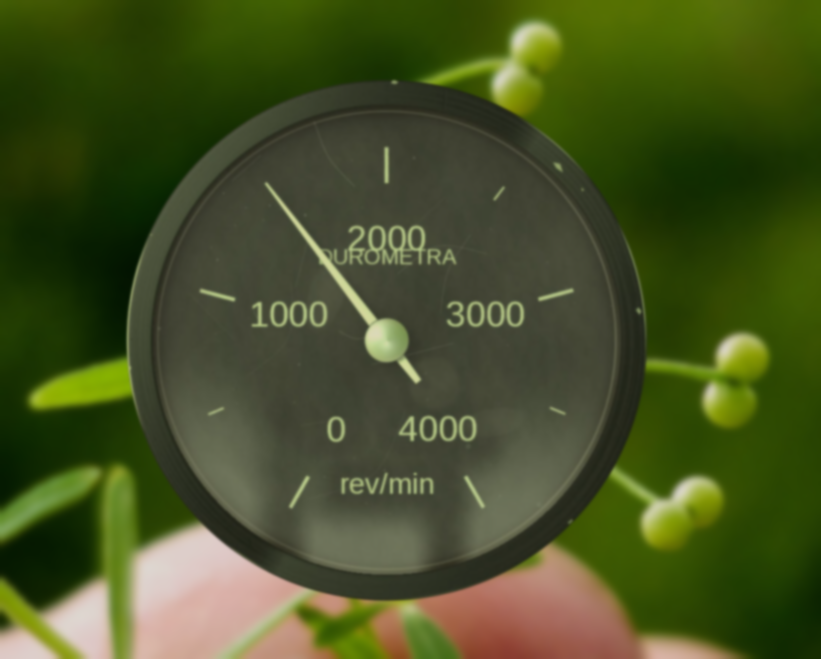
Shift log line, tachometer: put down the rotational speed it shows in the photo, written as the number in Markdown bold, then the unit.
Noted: **1500** rpm
